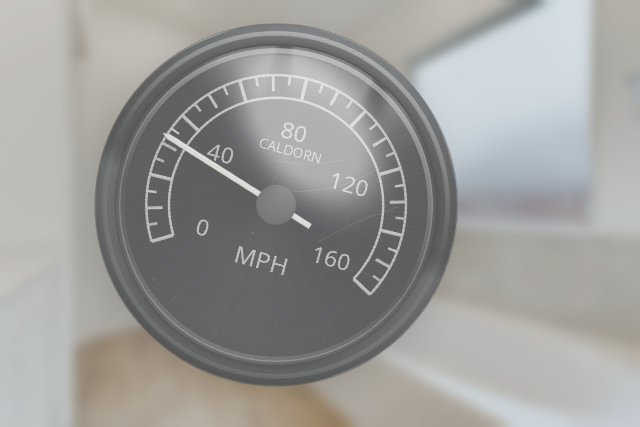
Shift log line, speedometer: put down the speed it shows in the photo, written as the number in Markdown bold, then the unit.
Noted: **32.5** mph
